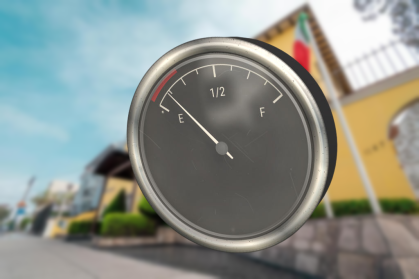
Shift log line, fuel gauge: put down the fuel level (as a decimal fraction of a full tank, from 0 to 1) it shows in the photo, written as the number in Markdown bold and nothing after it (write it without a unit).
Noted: **0.125**
